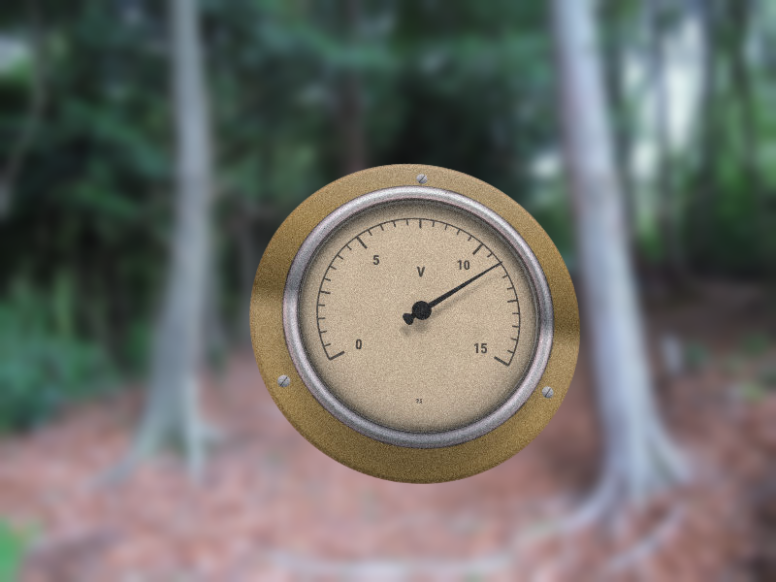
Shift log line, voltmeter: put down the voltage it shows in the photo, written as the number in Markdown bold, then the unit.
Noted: **11** V
